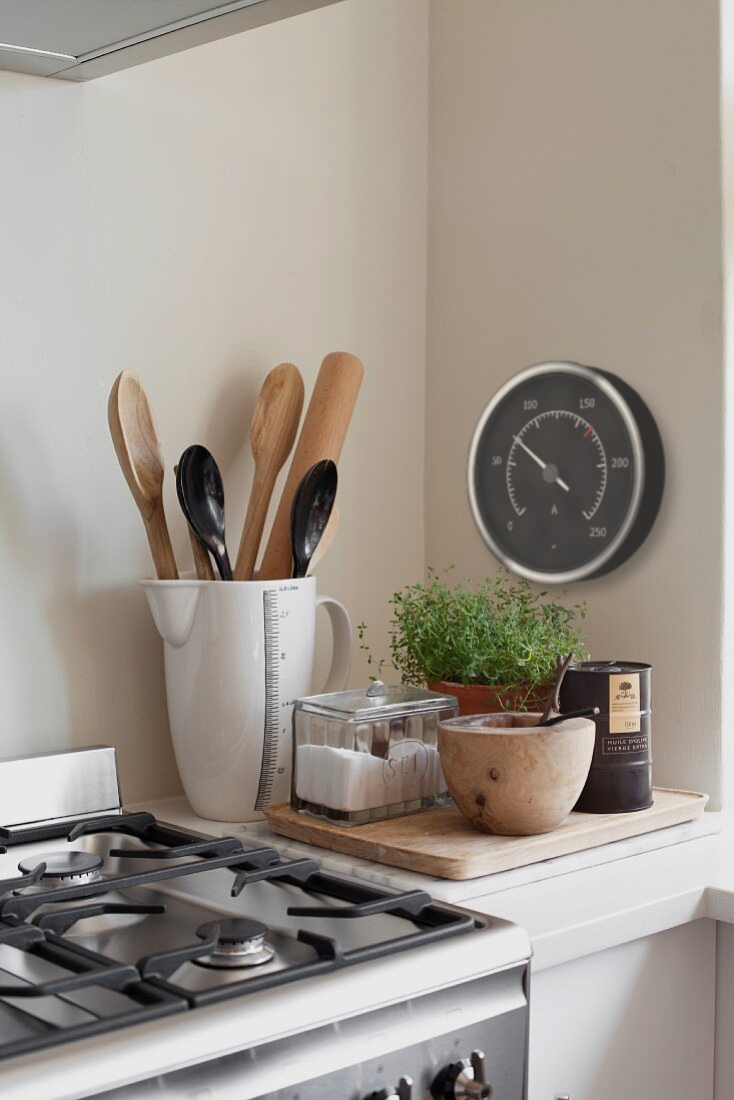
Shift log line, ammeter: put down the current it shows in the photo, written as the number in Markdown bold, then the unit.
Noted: **75** A
